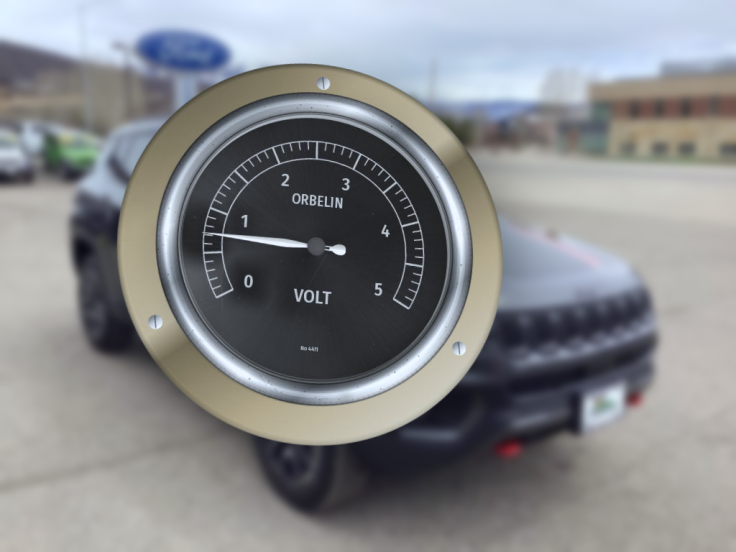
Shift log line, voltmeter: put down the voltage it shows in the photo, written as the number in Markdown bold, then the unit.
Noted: **0.7** V
